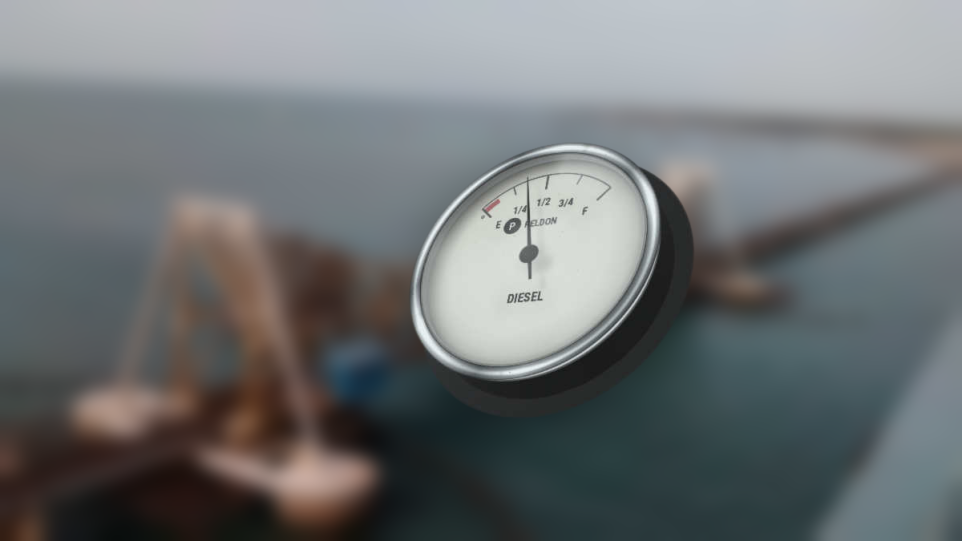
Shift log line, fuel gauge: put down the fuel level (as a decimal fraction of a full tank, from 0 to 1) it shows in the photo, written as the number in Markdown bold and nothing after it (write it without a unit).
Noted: **0.375**
